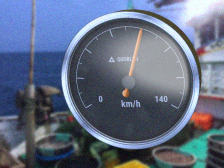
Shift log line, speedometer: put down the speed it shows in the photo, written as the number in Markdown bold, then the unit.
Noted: **80** km/h
